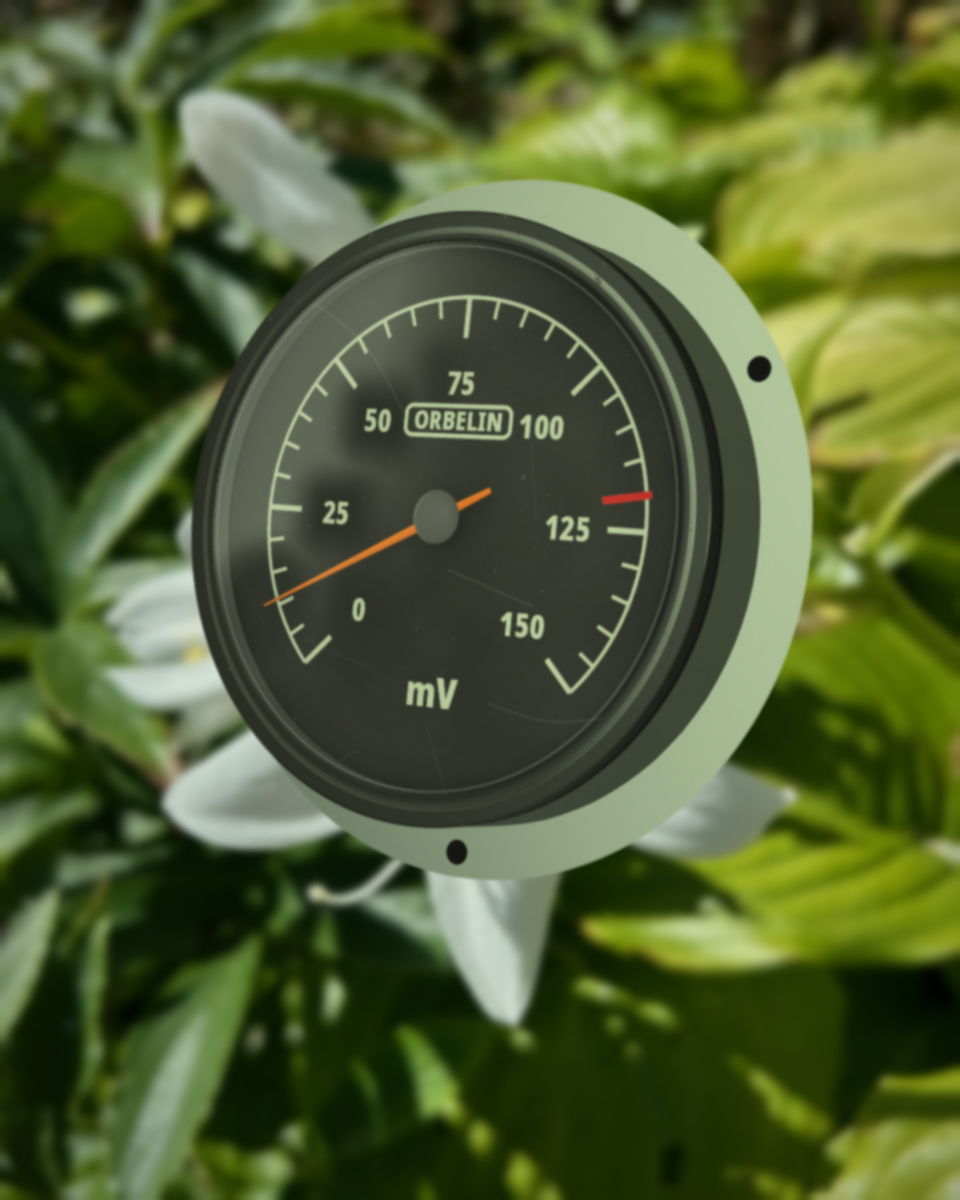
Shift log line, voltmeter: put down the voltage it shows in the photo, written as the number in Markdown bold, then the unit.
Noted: **10** mV
